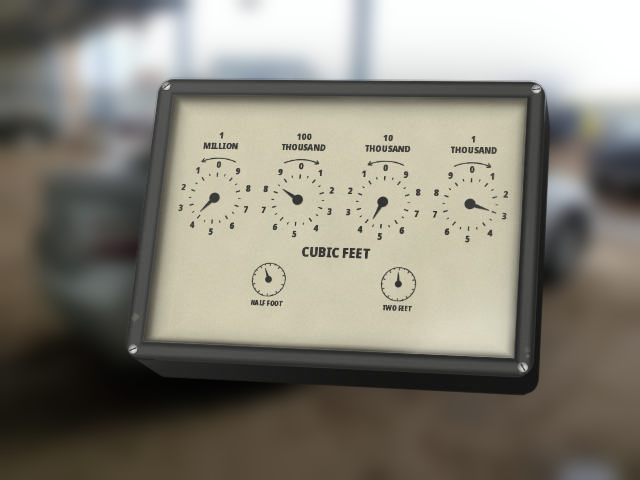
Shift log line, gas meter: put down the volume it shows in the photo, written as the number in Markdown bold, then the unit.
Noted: **384300** ft³
